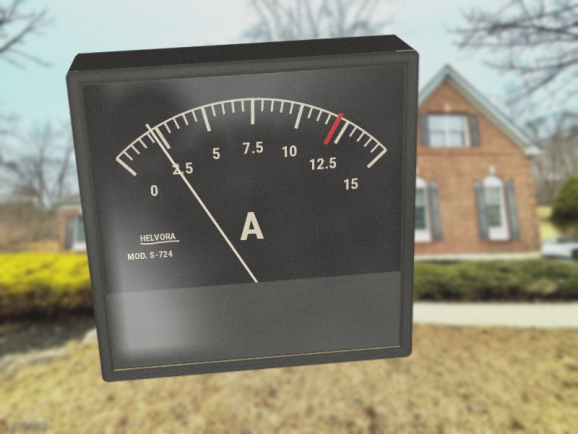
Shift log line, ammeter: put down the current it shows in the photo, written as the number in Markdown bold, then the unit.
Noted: **2.25** A
